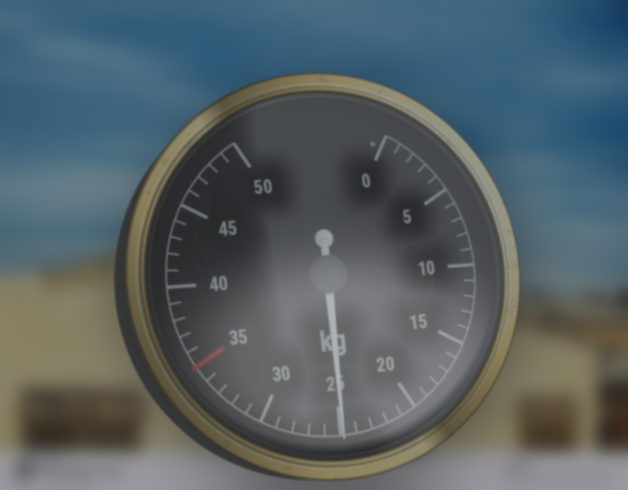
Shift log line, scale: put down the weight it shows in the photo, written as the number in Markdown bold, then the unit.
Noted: **25** kg
